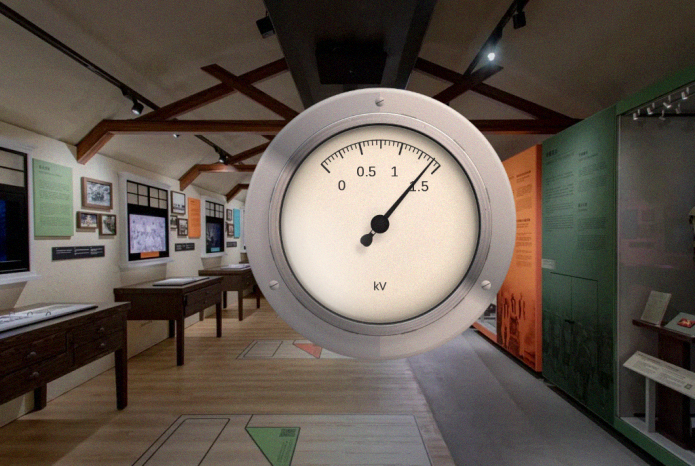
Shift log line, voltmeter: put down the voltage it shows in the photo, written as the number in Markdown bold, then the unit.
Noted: **1.4** kV
